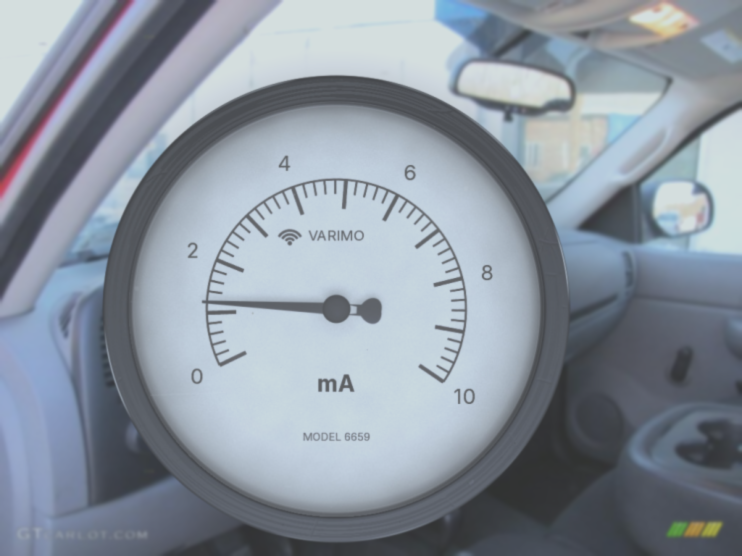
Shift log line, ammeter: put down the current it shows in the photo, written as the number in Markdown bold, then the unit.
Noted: **1.2** mA
